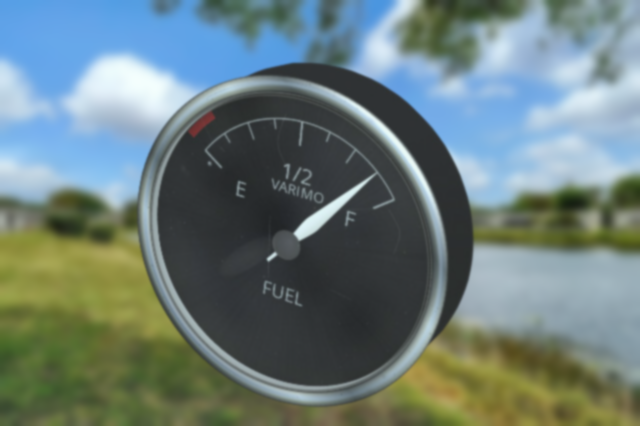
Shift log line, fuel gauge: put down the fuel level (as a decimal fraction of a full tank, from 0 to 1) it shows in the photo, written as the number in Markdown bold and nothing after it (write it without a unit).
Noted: **0.875**
